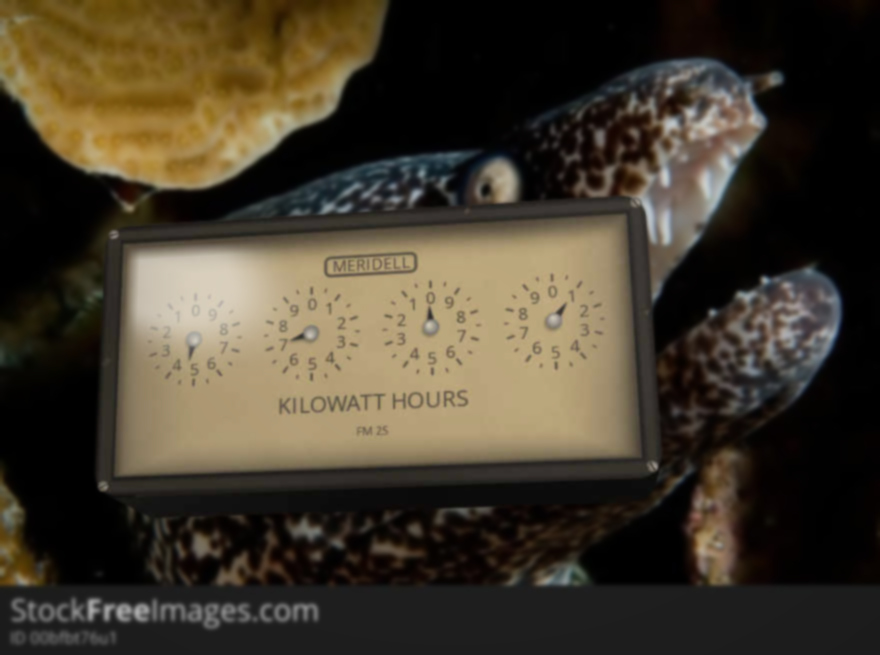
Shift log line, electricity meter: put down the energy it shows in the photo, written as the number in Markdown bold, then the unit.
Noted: **4701** kWh
